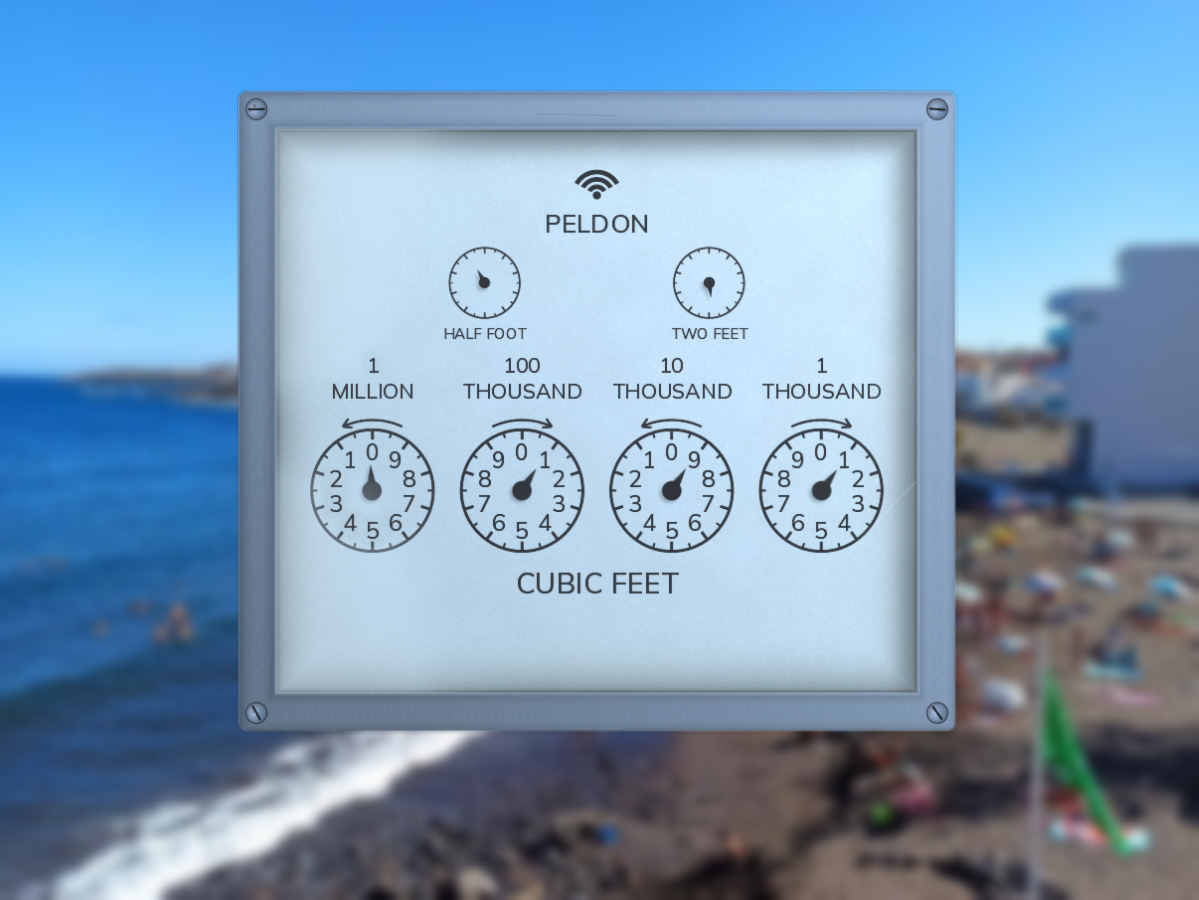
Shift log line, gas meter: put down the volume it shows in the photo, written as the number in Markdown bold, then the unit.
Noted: **9100** ft³
